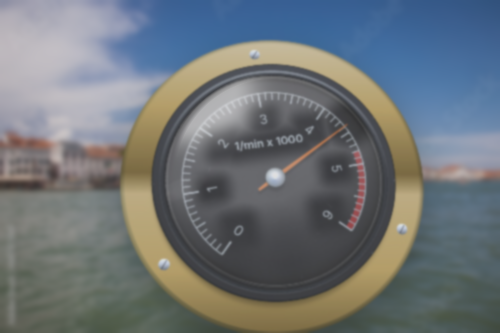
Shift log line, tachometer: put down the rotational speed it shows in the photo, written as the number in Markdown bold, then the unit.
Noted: **4400** rpm
